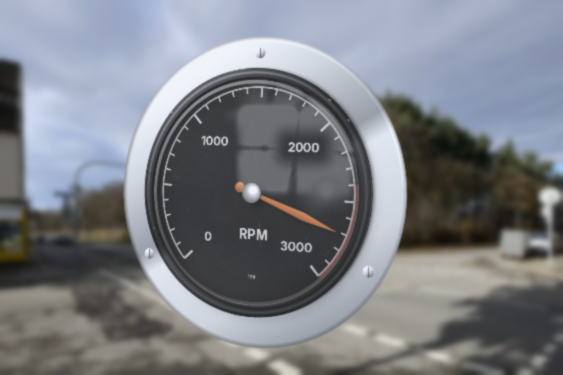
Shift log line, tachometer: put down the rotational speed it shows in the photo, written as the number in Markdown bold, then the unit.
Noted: **2700** rpm
